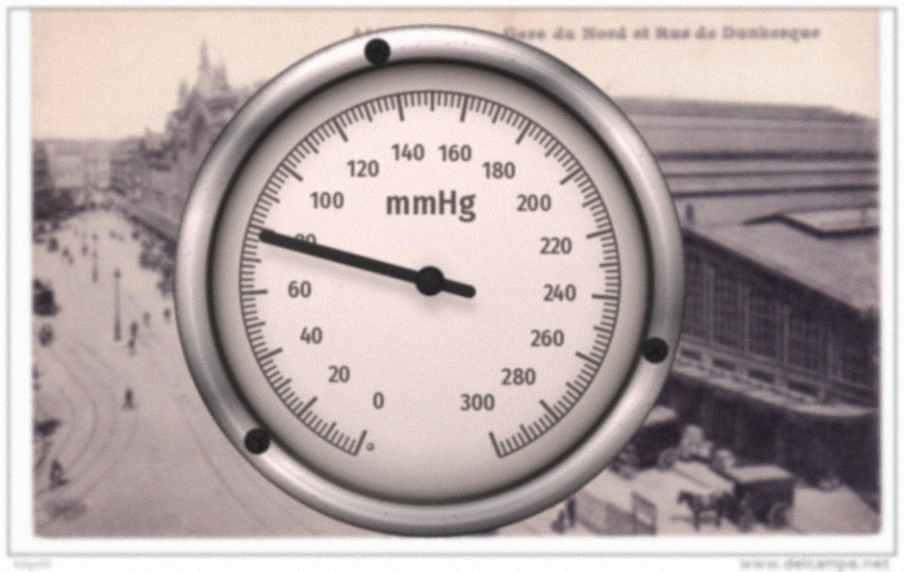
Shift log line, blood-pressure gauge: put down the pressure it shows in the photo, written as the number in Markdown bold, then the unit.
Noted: **78** mmHg
